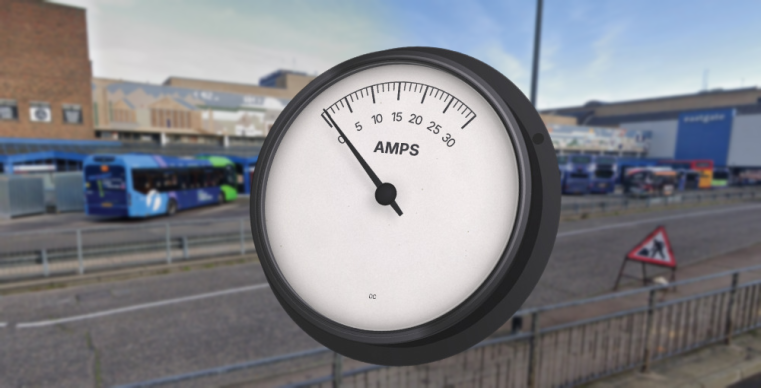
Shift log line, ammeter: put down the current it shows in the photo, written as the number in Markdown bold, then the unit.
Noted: **1** A
